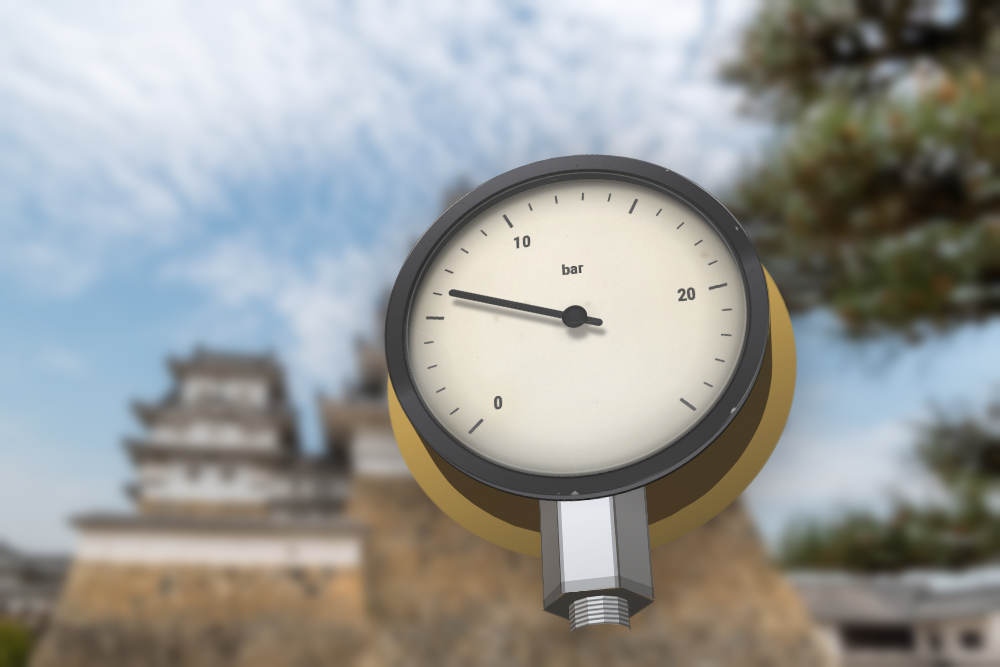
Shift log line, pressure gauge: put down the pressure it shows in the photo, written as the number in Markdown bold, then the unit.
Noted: **6** bar
